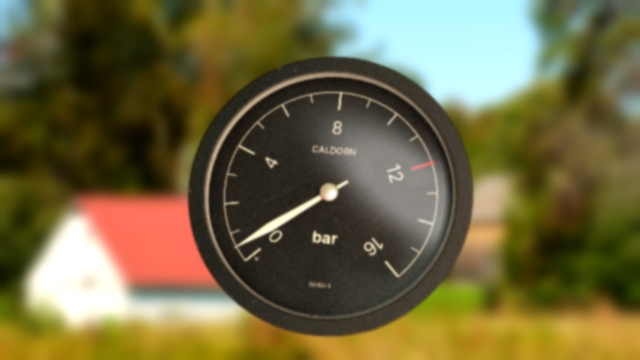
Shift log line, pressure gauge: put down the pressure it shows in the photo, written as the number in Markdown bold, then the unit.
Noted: **0.5** bar
